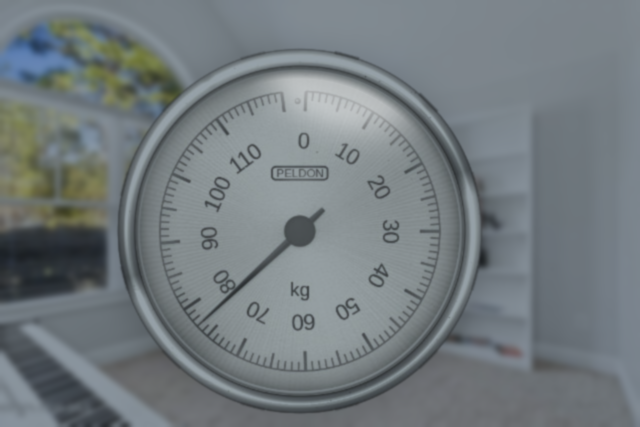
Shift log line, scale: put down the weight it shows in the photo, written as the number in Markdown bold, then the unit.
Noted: **77** kg
